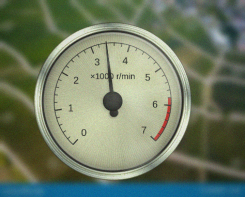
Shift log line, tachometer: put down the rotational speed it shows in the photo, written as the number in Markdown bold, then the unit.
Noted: **3400** rpm
